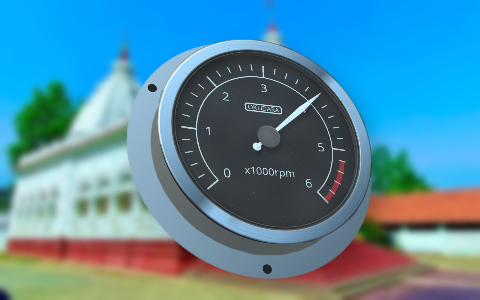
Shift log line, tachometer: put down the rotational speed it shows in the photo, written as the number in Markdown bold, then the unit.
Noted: **4000** rpm
